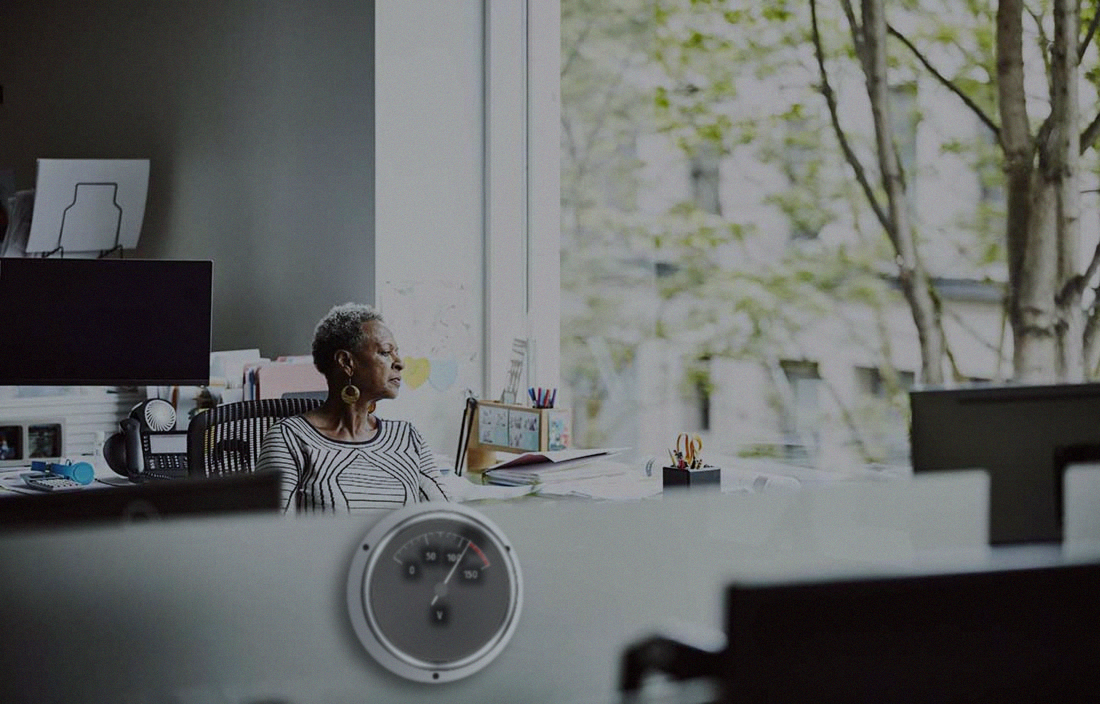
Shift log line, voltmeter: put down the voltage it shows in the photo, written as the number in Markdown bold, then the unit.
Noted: **110** V
